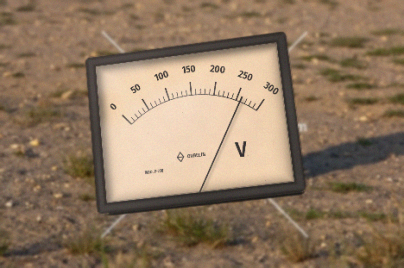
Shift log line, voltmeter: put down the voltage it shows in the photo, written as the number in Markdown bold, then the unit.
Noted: **260** V
